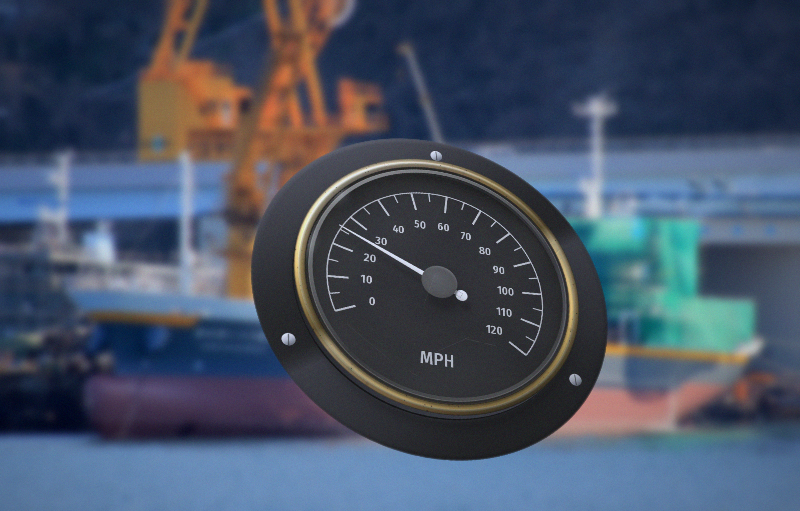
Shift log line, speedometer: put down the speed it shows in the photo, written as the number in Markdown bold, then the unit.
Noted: **25** mph
